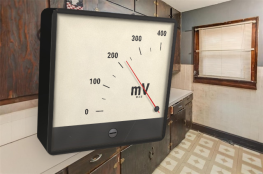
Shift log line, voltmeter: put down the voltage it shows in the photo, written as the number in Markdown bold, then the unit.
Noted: **225** mV
